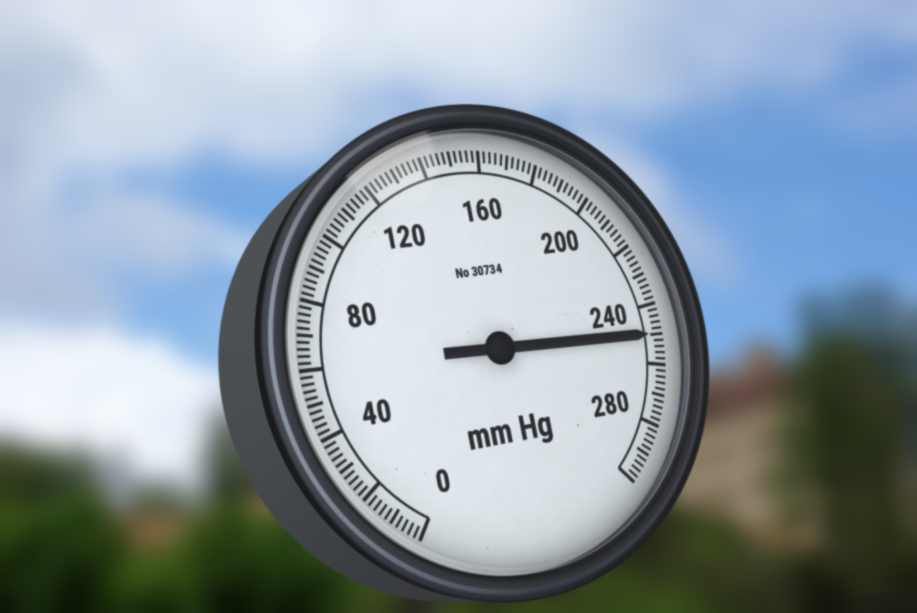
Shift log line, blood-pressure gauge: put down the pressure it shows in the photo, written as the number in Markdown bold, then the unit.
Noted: **250** mmHg
